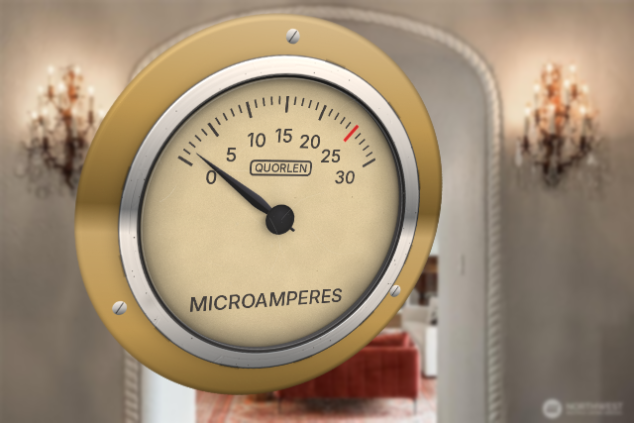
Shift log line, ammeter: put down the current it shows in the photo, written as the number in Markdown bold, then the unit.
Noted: **1.5** µA
